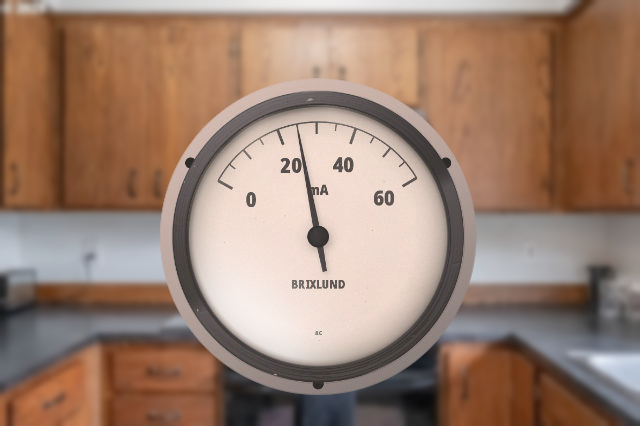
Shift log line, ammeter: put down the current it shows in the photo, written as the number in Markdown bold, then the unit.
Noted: **25** mA
